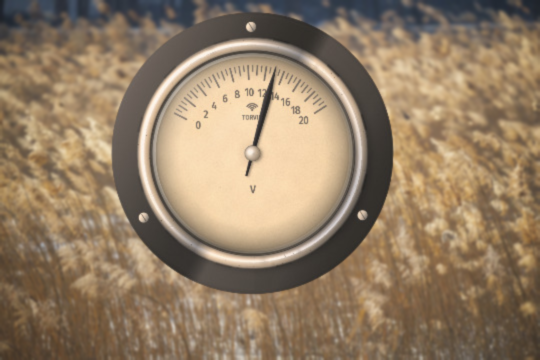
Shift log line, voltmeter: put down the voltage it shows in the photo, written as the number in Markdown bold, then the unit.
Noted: **13** V
